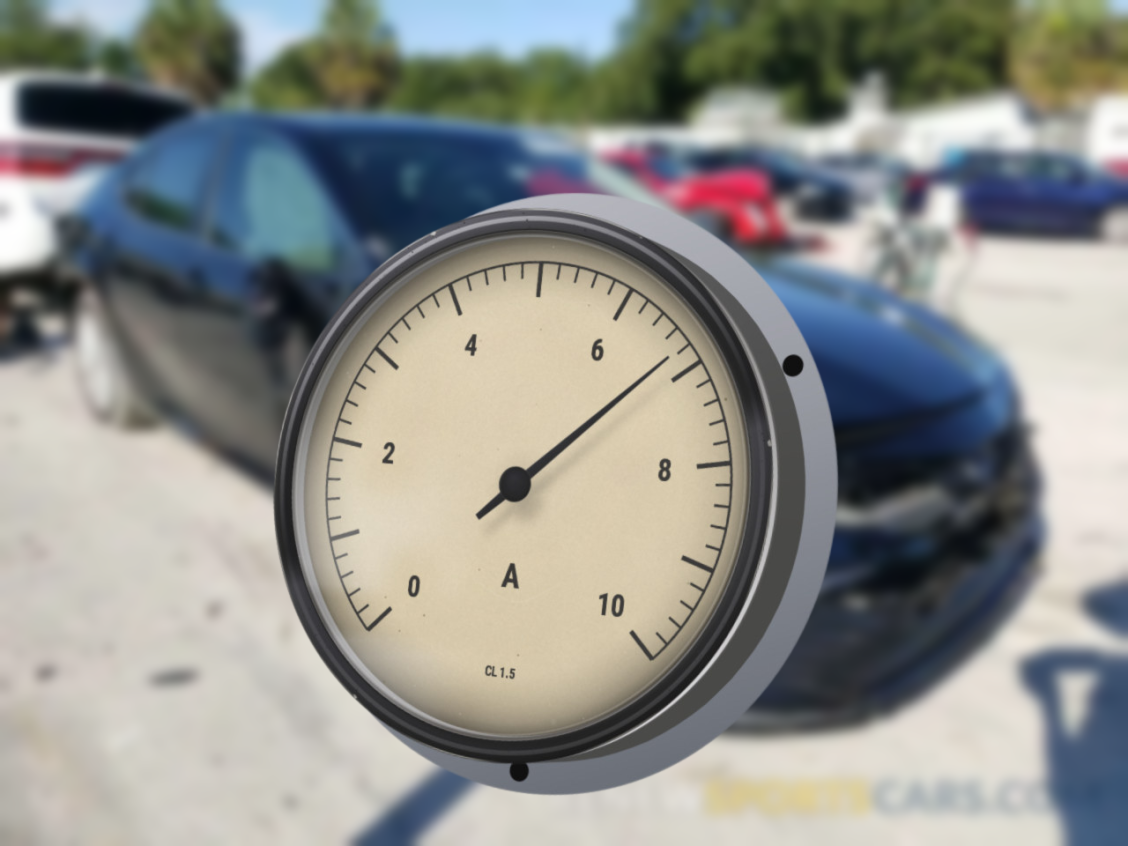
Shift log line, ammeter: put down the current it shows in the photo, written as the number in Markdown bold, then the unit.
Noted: **6.8** A
